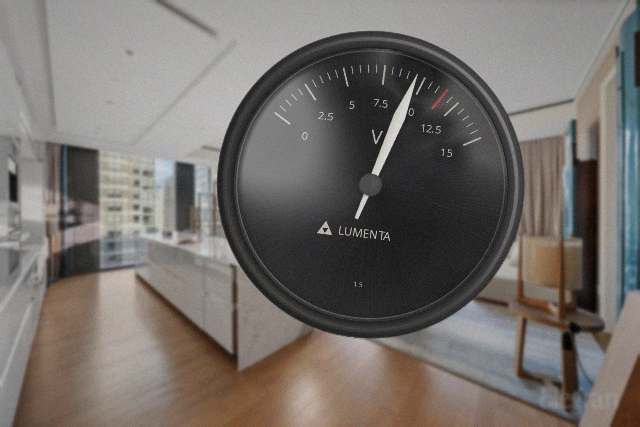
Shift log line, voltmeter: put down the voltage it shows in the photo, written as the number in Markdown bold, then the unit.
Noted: **9.5** V
